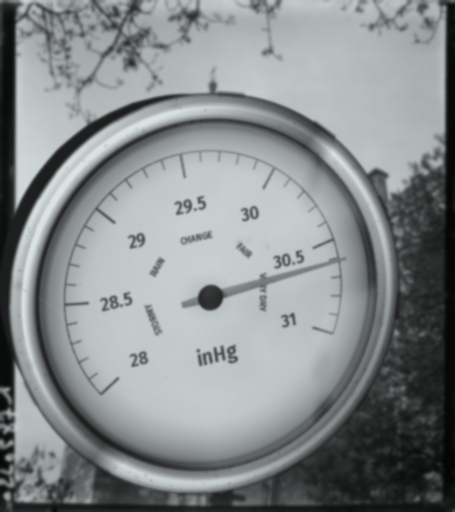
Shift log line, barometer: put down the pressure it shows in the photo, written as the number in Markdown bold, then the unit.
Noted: **30.6** inHg
